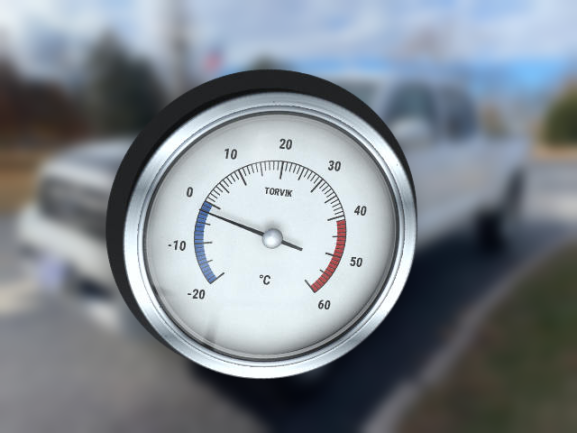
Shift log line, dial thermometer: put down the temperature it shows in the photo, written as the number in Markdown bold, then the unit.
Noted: **-2** °C
